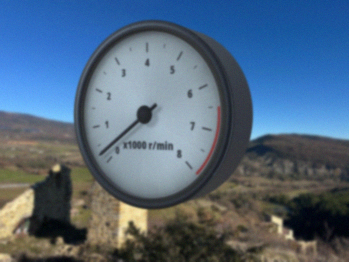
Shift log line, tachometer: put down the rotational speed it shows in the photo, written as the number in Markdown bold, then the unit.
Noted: **250** rpm
